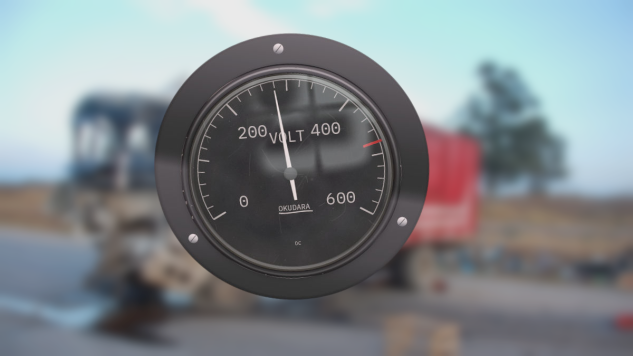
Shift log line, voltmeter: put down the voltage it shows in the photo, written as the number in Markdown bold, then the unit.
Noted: **280** V
